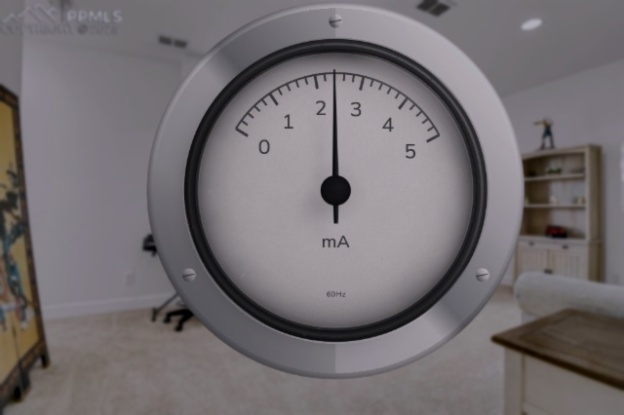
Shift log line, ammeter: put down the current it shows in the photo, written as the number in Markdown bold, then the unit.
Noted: **2.4** mA
